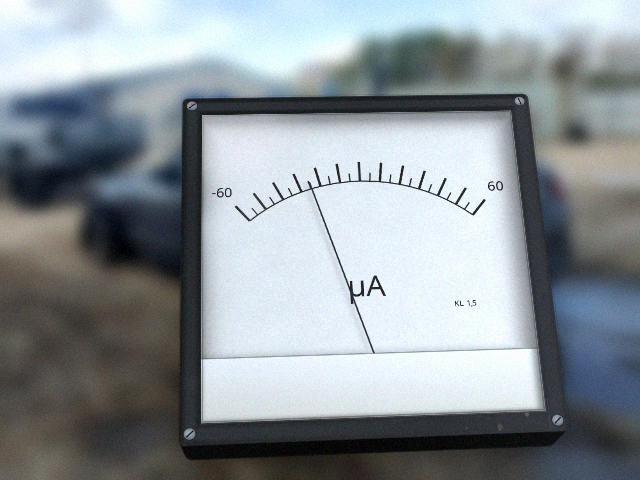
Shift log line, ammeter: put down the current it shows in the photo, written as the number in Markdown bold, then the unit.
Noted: **-25** µA
